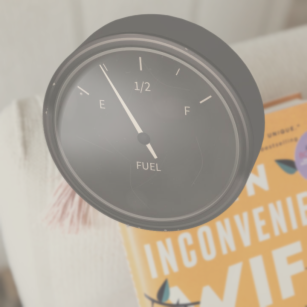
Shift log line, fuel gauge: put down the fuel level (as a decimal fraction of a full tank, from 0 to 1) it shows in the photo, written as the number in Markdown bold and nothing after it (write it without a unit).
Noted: **0.25**
